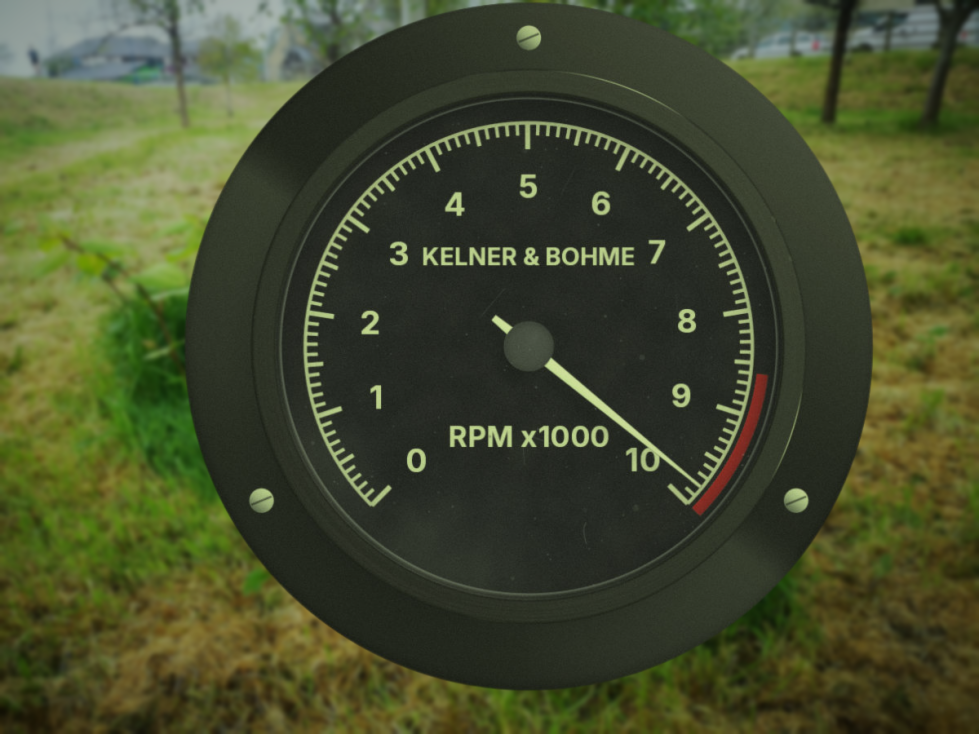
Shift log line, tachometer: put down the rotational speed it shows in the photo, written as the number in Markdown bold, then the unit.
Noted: **9800** rpm
